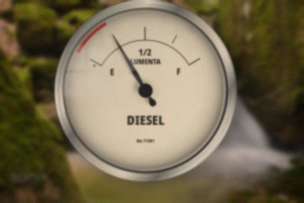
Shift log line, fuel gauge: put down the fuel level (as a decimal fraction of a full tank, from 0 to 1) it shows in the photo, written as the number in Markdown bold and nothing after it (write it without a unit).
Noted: **0.25**
